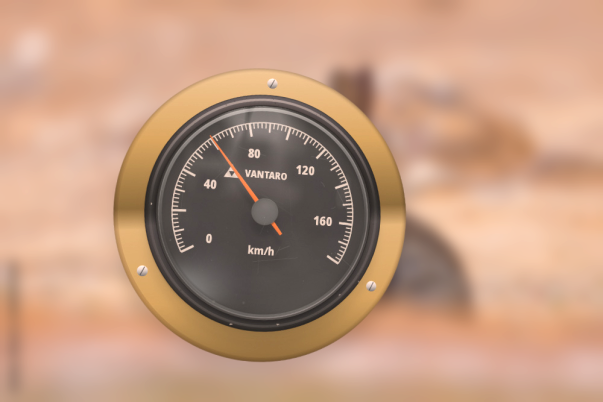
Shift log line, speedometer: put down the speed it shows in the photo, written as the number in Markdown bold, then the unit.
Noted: **60** km/h
